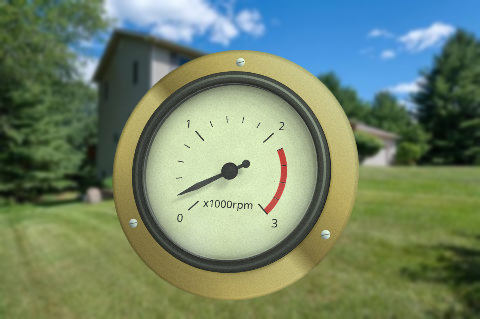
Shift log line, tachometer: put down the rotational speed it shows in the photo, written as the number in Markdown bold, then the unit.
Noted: **200** rpm
